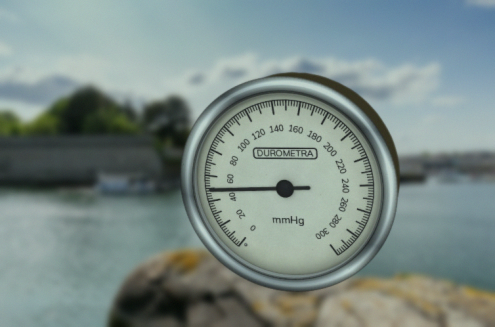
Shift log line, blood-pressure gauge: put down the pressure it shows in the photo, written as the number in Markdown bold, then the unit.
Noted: **50** mmHg
